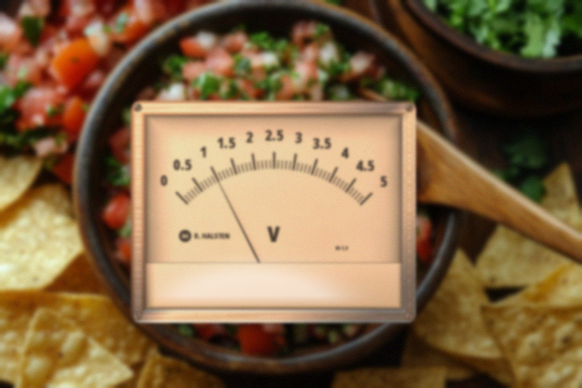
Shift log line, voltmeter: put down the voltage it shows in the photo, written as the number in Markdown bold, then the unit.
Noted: **1** V
